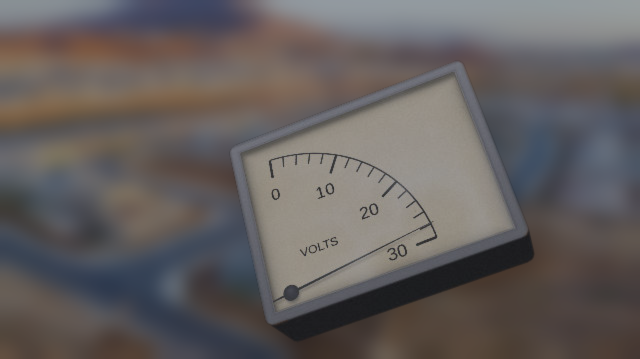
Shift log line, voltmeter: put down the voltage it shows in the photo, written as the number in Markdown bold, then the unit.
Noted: **28** V
